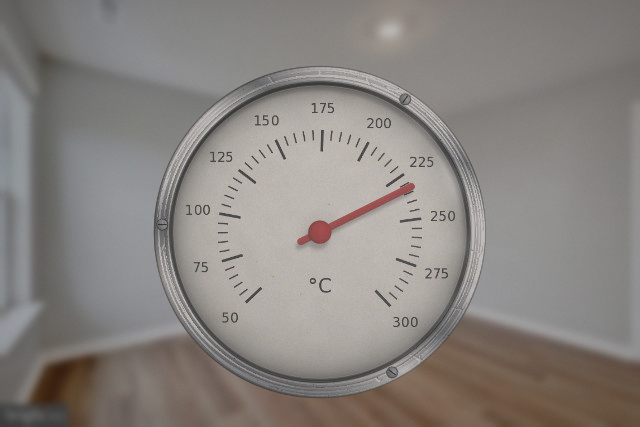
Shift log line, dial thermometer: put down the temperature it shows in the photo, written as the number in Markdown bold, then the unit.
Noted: **232.5** °C
